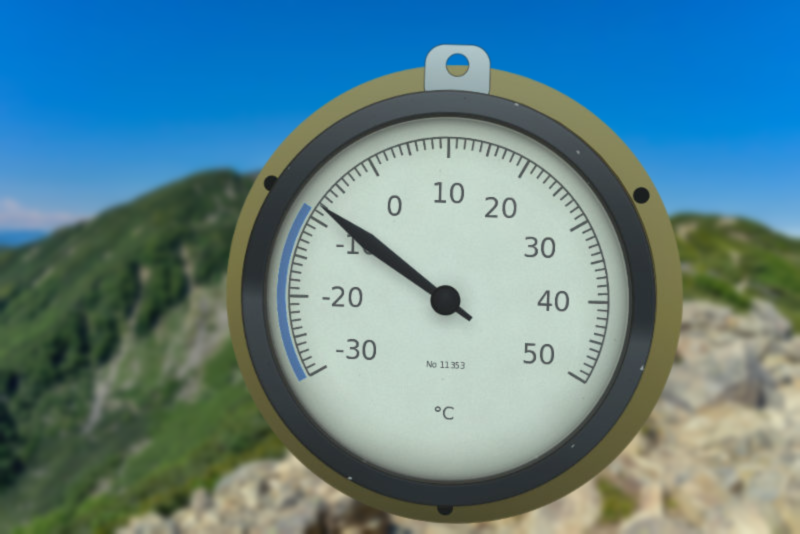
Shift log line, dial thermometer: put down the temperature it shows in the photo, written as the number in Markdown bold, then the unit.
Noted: **-8** °C
